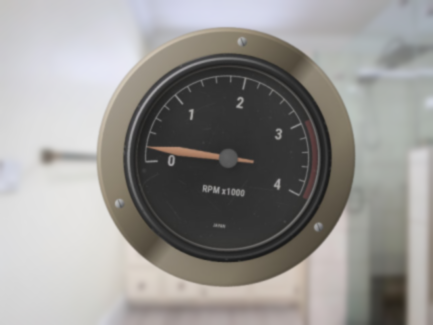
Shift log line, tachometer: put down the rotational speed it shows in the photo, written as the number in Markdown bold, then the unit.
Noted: **200** rpm
